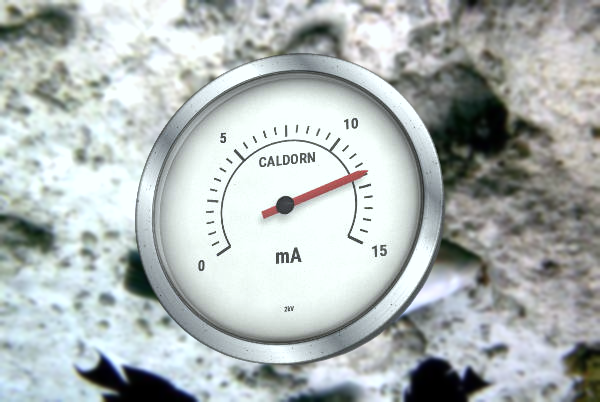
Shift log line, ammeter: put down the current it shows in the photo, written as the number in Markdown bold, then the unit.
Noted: **12** mA
